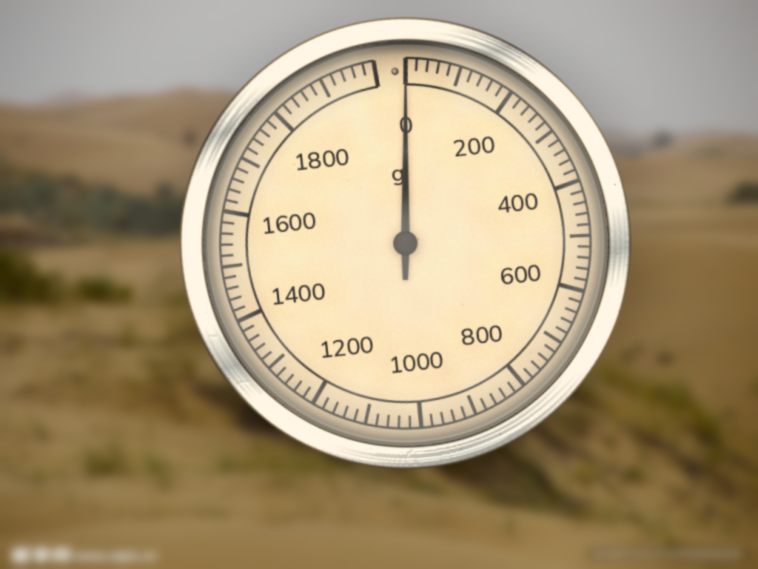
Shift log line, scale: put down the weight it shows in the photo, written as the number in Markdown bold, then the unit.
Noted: **0** g
